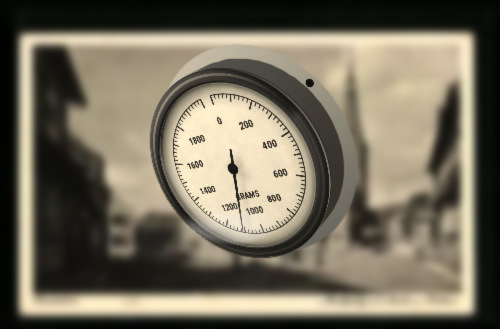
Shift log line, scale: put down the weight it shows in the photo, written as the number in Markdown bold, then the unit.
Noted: **1100** g
